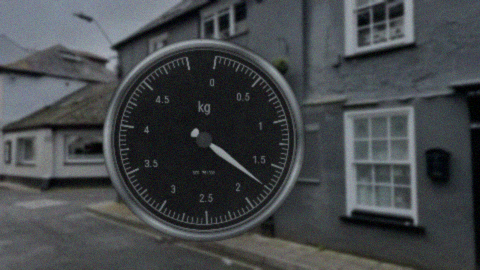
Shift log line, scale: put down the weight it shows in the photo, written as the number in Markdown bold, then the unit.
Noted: **1.75** kg
